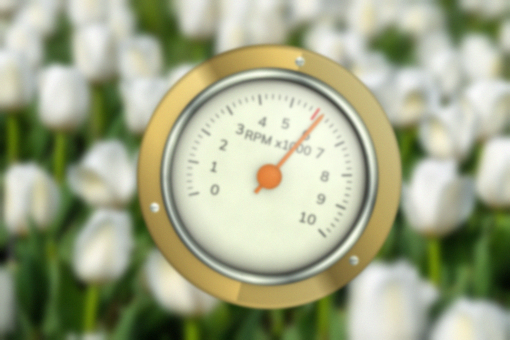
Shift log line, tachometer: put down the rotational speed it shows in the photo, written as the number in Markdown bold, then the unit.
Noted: **6000** rpm
